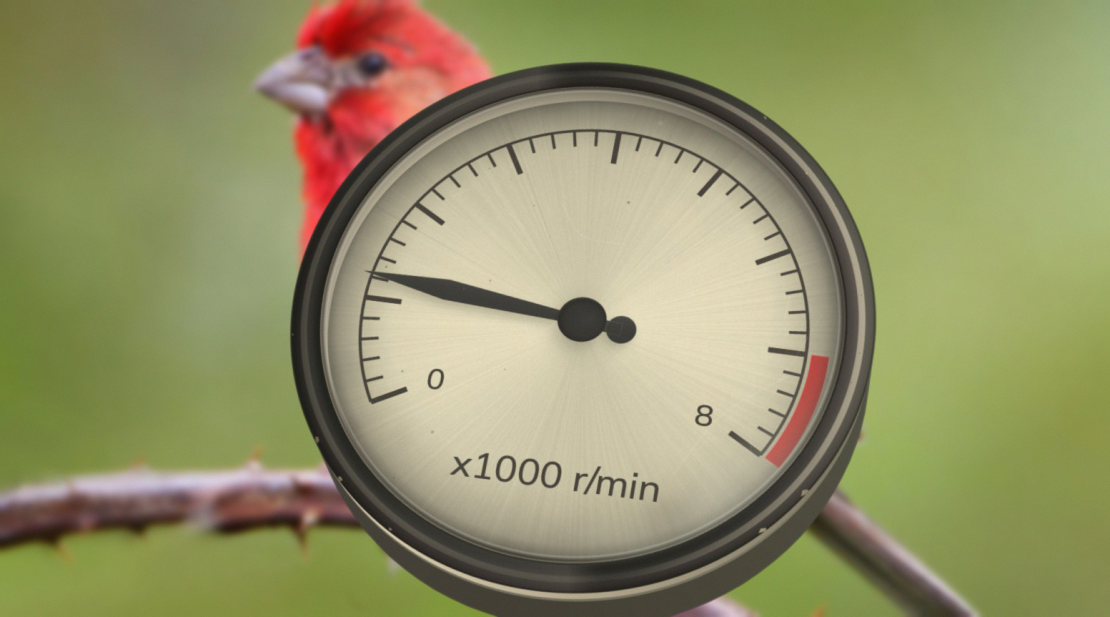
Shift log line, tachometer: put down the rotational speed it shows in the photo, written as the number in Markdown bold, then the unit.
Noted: **1200** rpm
